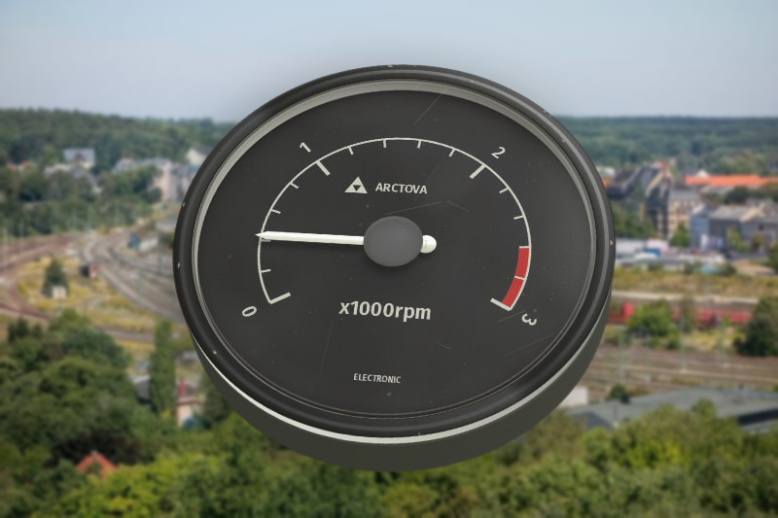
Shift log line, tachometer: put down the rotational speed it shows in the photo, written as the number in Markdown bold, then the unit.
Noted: **400** rpm
